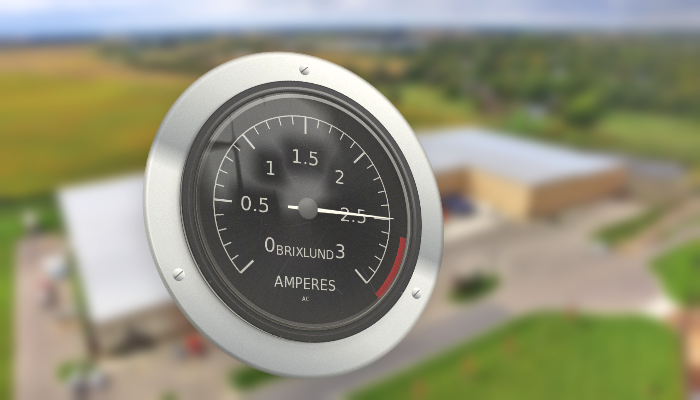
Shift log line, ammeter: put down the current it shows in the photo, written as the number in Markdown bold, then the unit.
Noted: **2.5** A
